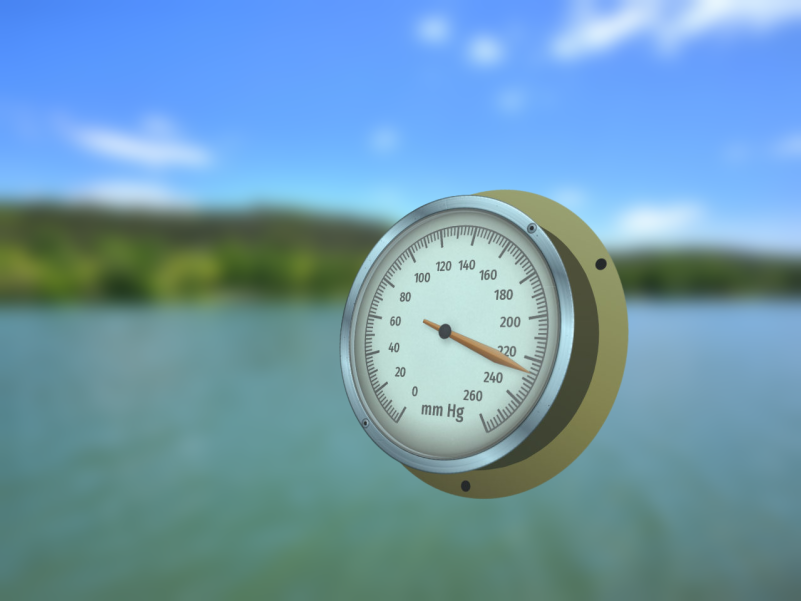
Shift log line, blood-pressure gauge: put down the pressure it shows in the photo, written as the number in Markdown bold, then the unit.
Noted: **226** mmHg
